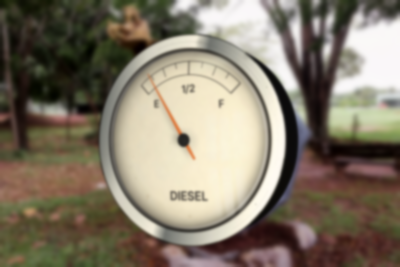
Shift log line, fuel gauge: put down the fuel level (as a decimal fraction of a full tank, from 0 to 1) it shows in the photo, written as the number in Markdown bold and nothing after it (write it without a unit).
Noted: **0.125**
